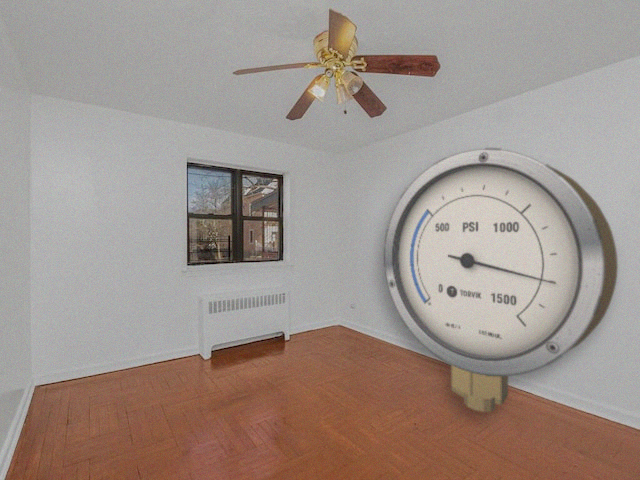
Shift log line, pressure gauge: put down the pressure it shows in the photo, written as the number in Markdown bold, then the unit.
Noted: **1300** psi
